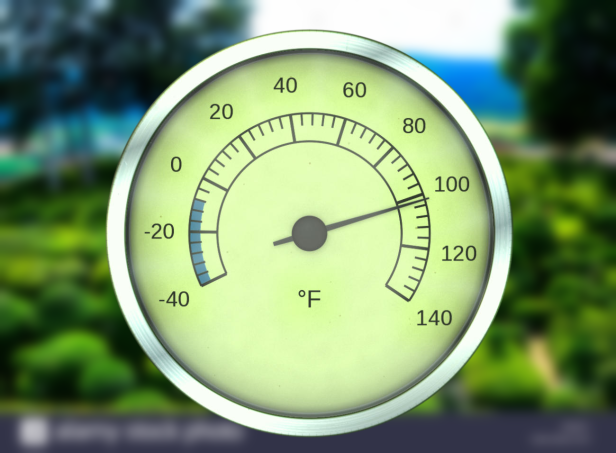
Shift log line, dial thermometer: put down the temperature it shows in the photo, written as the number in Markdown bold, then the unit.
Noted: **102** °F
